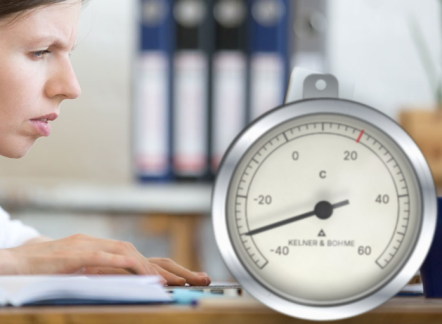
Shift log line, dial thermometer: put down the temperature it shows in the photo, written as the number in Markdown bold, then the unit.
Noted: **-30** °C
